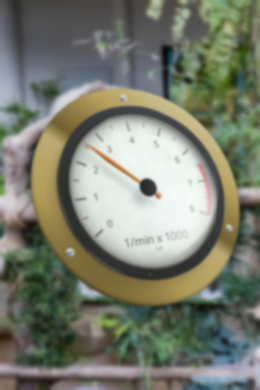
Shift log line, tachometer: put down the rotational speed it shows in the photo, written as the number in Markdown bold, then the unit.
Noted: **2500** rpm
